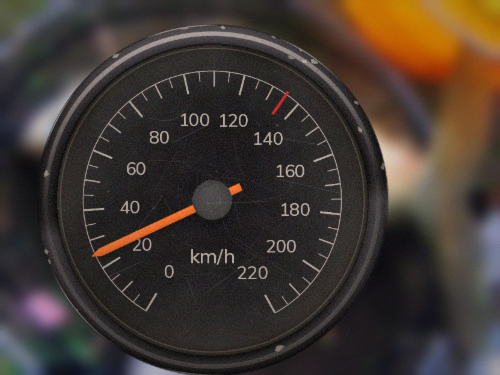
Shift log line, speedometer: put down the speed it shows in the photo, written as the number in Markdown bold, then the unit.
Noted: **25** km/h
